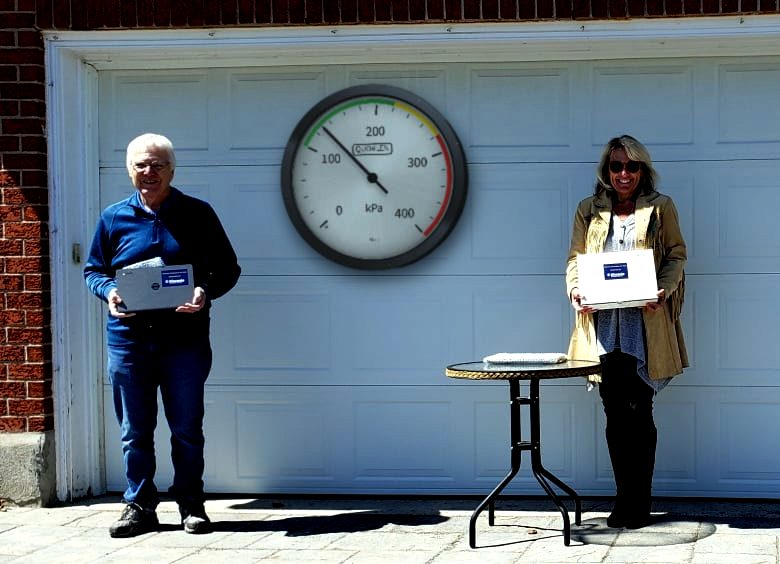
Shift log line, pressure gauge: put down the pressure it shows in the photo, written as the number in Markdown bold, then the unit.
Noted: **130** kPa
